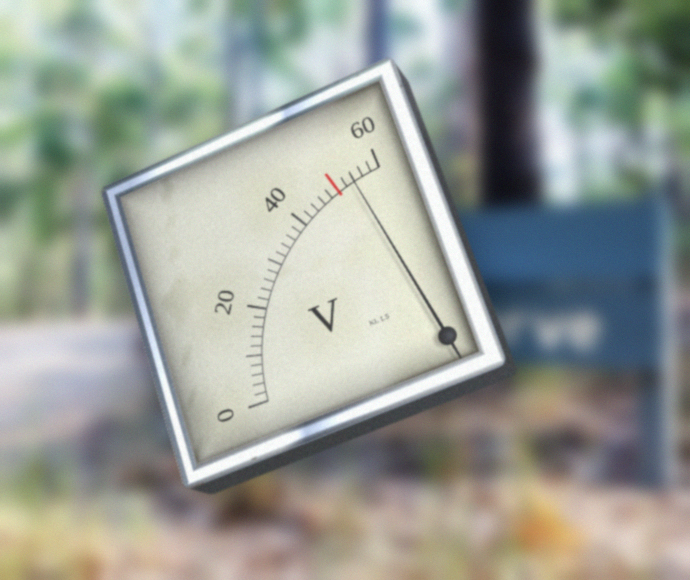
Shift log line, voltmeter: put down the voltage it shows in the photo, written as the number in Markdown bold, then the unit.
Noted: **54** V
